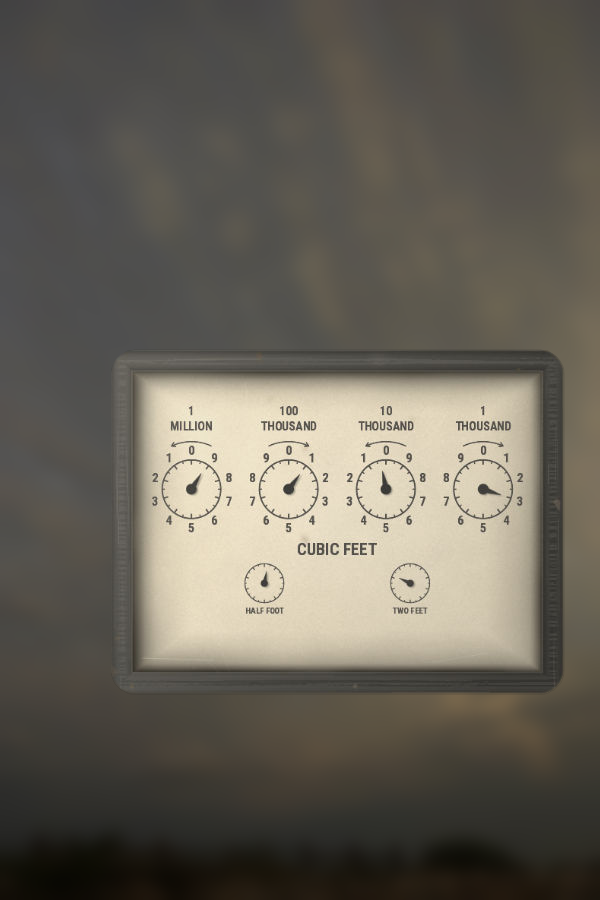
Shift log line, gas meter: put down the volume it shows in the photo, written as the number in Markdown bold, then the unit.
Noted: **910300** ft³
